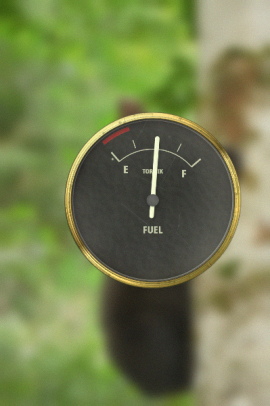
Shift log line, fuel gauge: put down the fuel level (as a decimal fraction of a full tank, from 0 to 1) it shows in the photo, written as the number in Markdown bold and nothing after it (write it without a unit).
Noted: **0.5**
